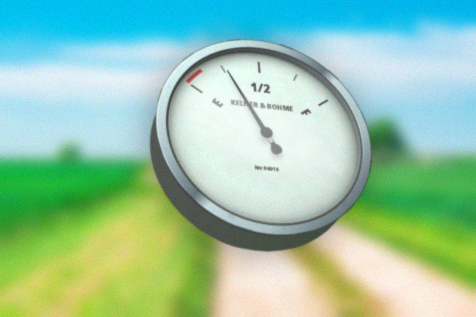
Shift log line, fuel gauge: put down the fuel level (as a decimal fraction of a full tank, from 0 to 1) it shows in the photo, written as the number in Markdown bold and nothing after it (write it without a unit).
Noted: **0.25**
